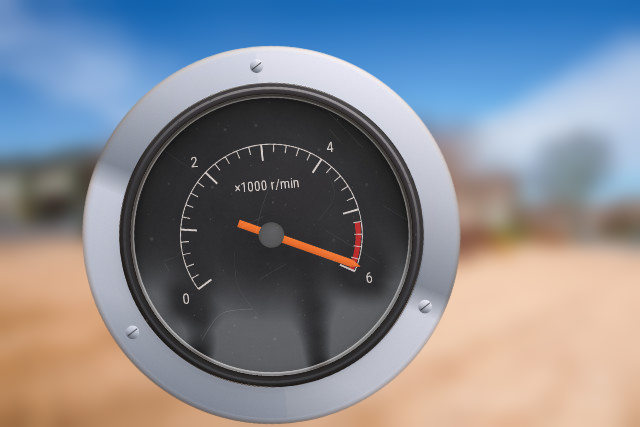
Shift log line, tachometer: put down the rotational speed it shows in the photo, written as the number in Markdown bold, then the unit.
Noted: **5900** rpm
